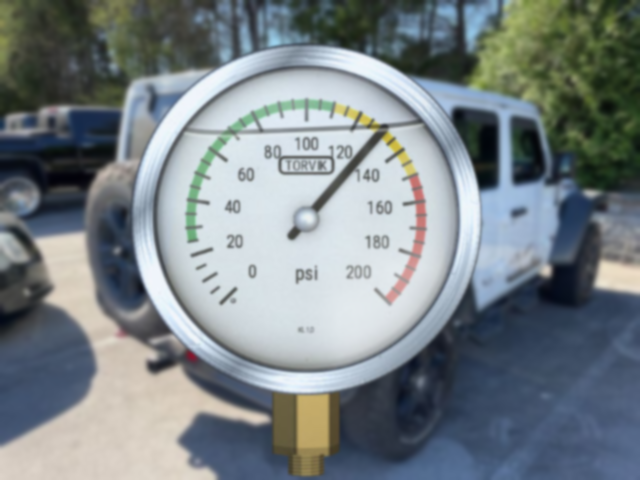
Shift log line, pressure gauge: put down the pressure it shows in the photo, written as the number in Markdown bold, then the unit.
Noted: **130** psi
